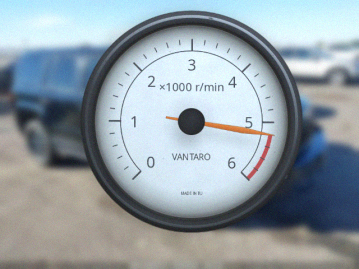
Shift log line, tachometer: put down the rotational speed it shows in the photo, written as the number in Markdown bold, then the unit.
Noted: **5200** rpm
